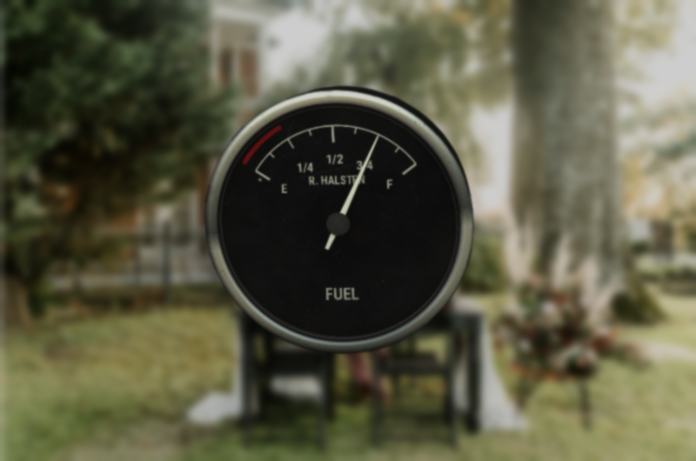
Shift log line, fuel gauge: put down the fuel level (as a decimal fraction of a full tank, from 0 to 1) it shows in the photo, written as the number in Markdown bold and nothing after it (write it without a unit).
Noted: **0.75**
